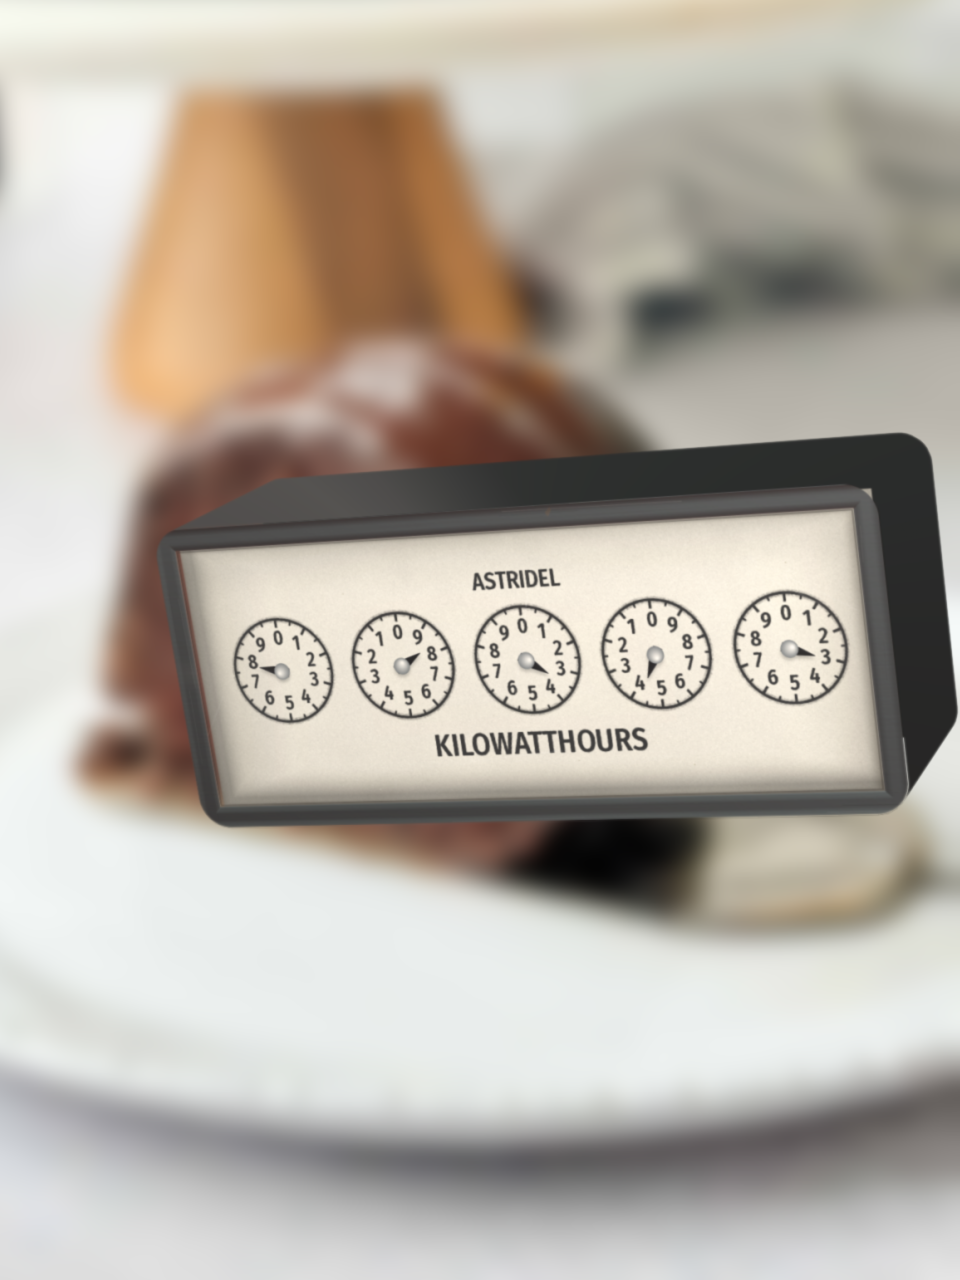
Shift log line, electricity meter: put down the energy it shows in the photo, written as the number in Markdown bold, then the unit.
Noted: **78343** kWh
